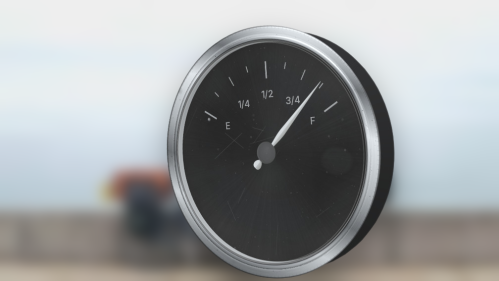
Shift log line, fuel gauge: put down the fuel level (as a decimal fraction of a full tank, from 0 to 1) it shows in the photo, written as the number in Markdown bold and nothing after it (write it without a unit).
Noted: **0.875**
